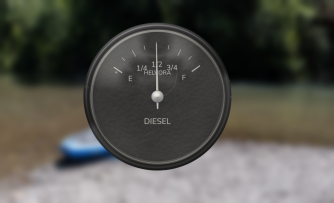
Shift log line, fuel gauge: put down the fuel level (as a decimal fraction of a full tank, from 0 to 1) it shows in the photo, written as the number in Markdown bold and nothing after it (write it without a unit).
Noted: **0.5**
